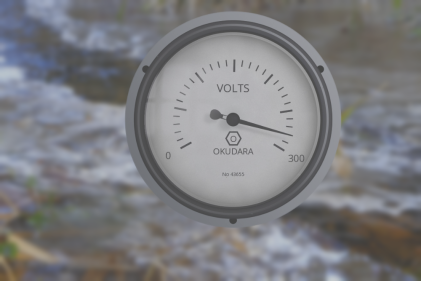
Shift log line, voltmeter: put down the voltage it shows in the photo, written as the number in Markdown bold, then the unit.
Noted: **280** V
